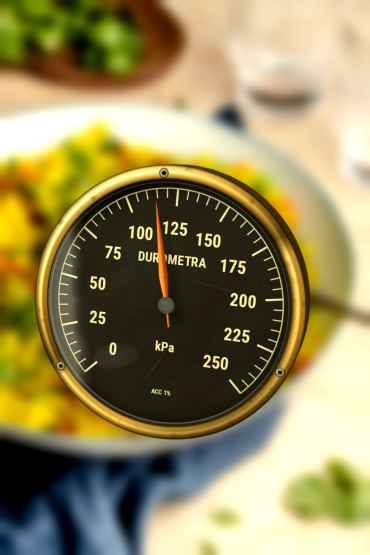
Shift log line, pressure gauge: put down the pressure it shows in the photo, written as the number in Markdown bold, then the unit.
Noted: **115** kPa
